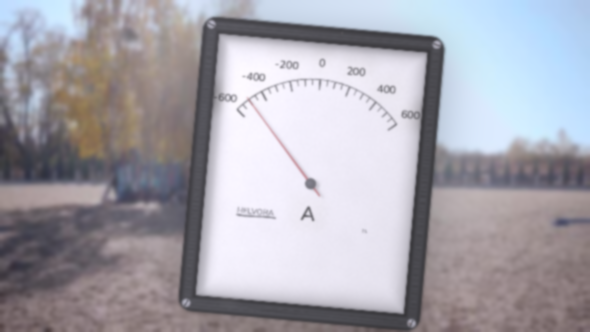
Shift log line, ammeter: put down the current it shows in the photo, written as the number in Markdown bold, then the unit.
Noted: **-500** A
